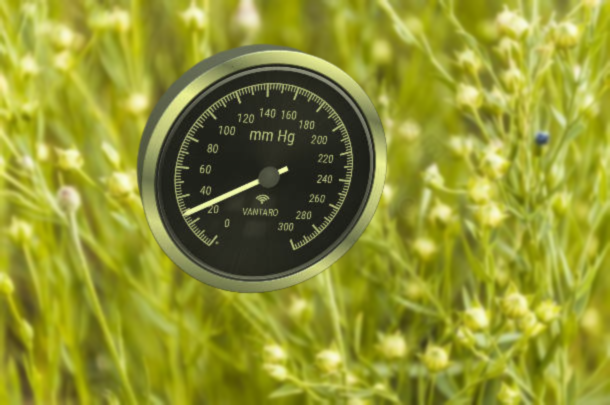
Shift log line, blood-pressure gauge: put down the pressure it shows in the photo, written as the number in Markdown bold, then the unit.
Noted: **30** mmHg
